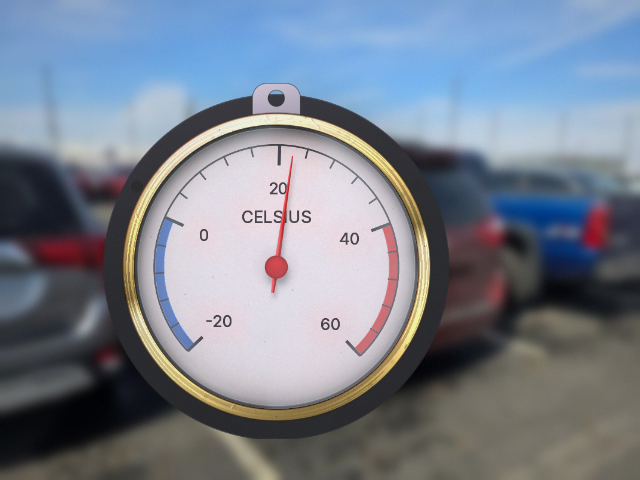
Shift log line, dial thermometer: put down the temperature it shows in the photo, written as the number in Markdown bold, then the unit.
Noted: **22** °C
